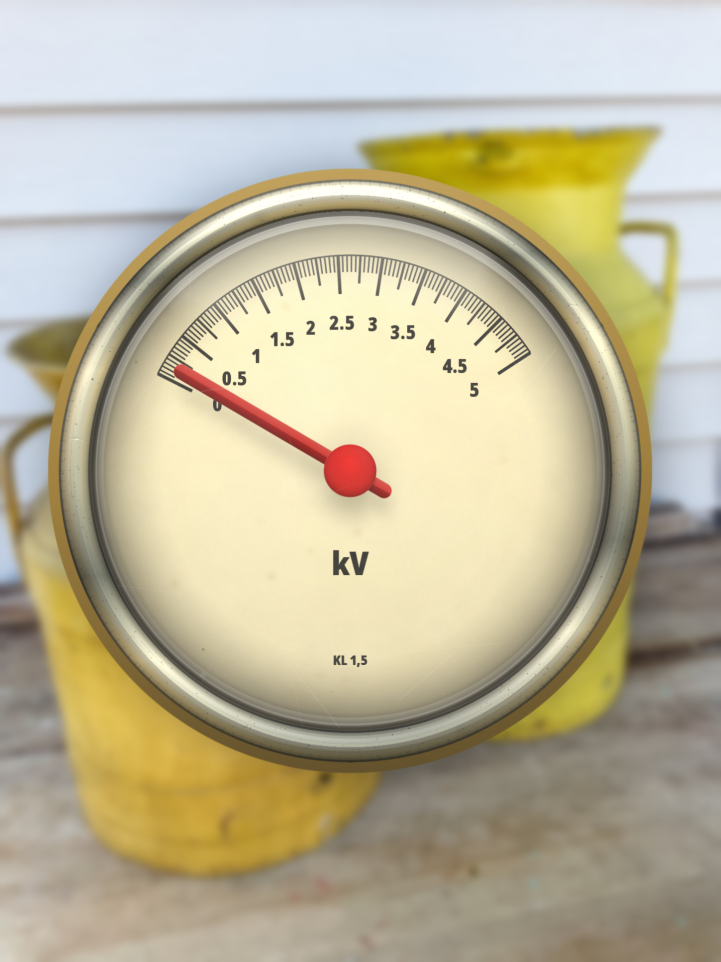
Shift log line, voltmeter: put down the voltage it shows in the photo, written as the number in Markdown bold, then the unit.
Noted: **0.15** kV
